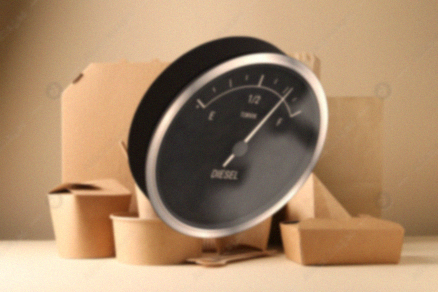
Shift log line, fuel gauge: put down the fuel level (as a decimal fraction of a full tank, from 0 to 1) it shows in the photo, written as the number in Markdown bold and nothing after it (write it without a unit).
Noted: **0.75**
